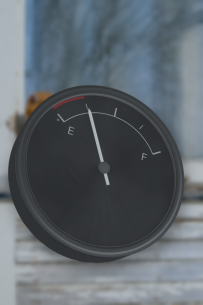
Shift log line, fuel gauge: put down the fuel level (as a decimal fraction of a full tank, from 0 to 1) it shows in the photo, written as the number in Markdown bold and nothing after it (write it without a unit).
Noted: **0.25**
